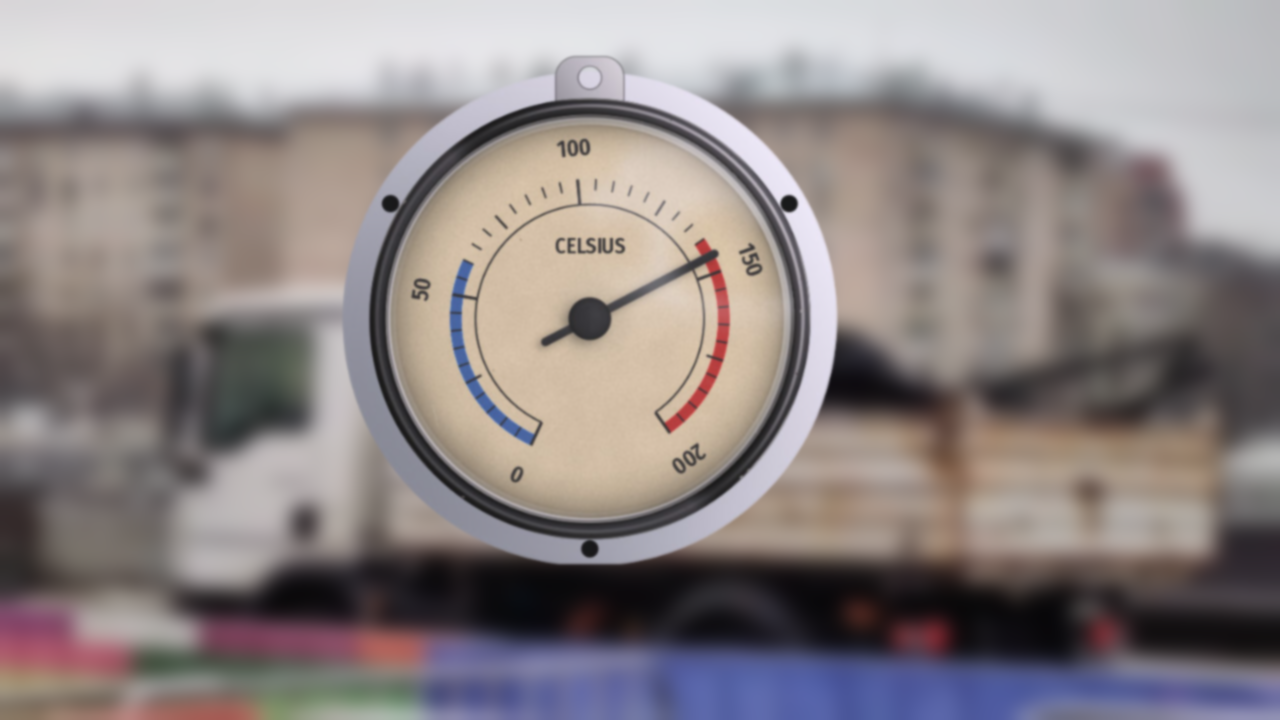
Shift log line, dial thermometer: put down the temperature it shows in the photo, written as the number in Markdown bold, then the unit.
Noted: **145** °C
